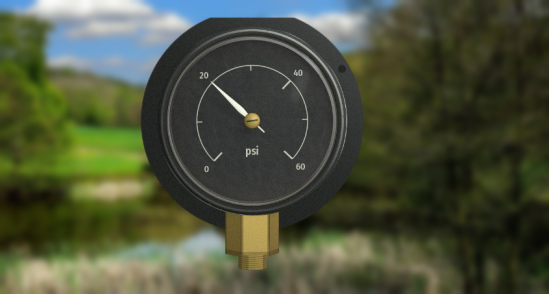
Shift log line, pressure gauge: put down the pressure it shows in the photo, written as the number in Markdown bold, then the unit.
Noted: **20** psi
